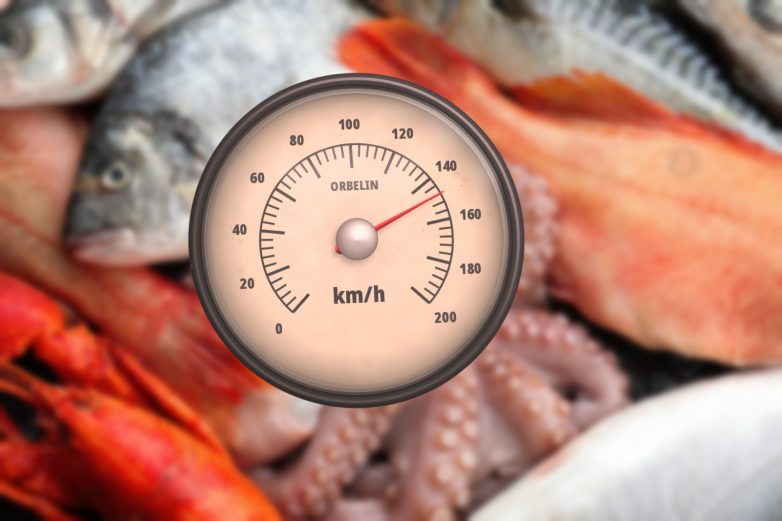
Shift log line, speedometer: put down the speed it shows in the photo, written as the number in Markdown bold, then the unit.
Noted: **148** km/h
